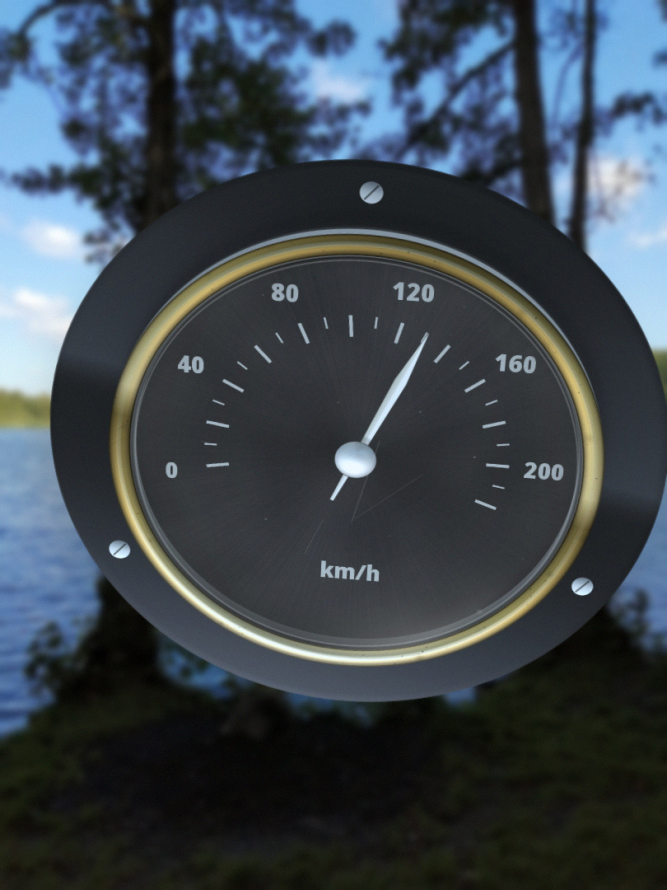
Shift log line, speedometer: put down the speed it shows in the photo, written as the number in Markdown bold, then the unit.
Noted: **130** km/h
